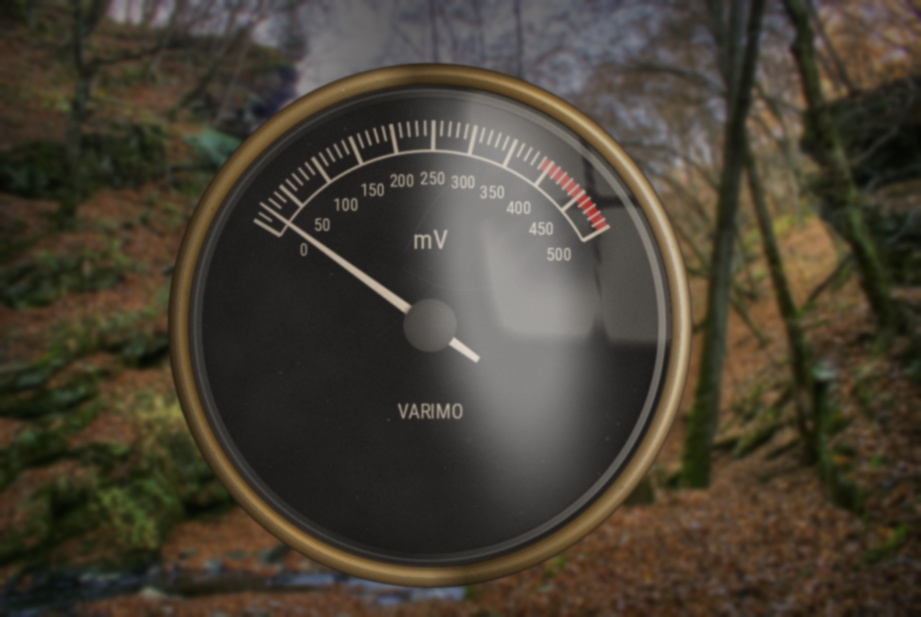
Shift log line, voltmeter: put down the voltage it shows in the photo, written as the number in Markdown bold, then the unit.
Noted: **20** mV
